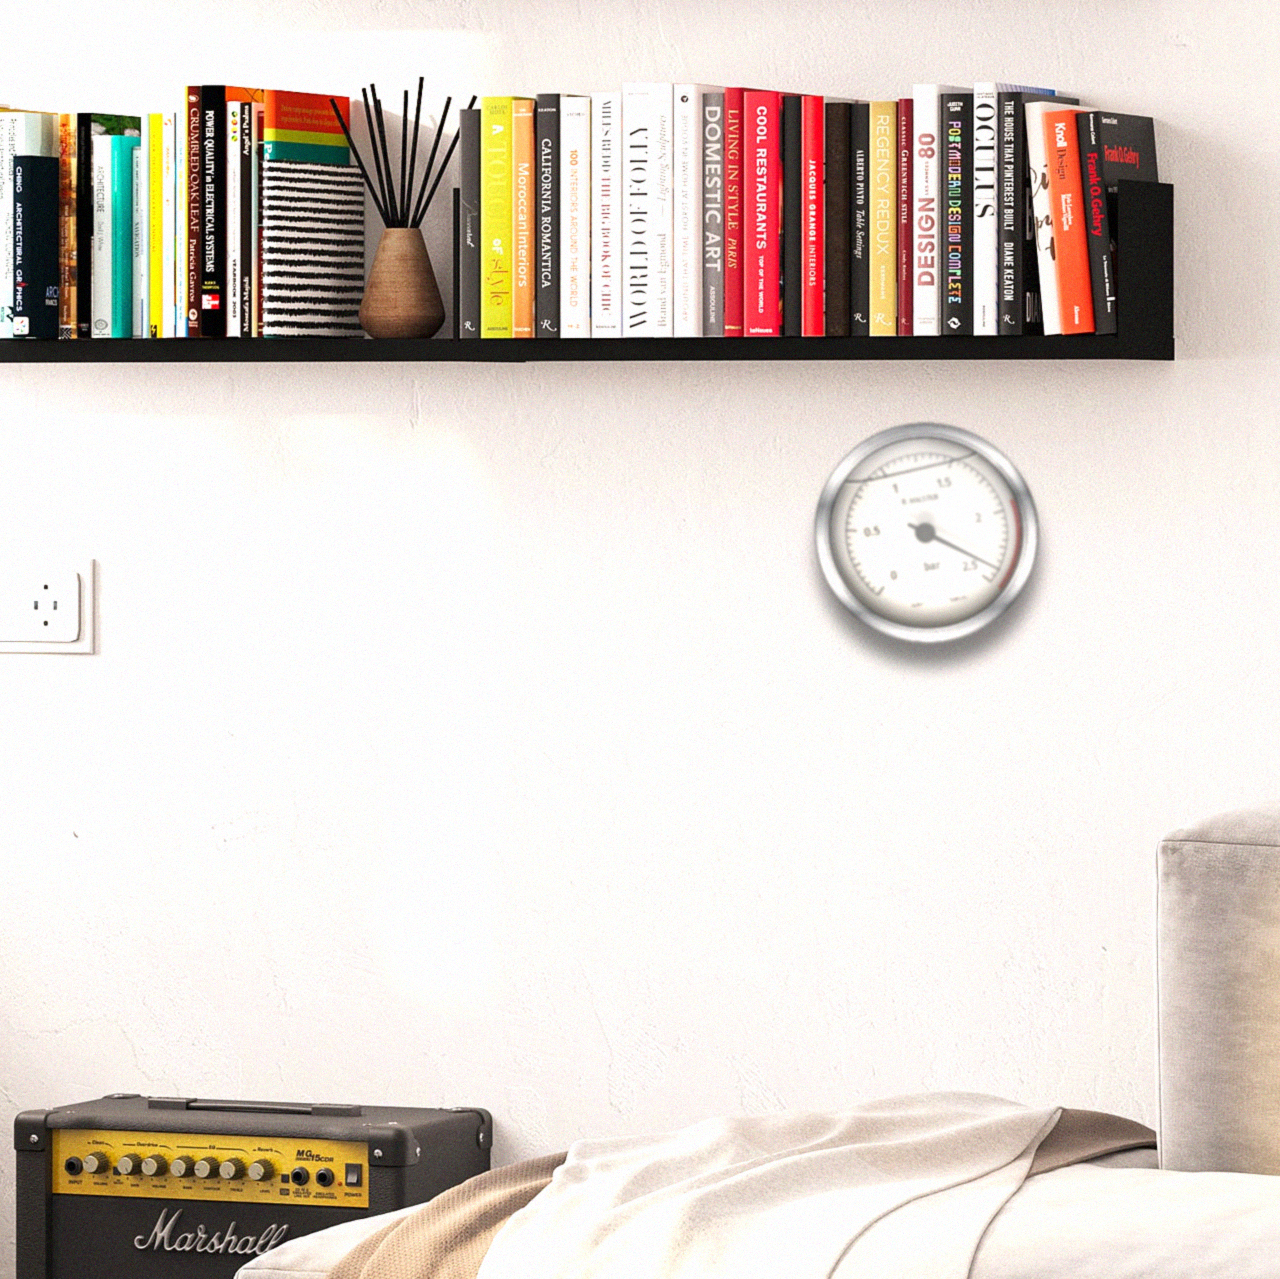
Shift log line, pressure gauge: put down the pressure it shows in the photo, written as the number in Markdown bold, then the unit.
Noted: **2.4** bar
